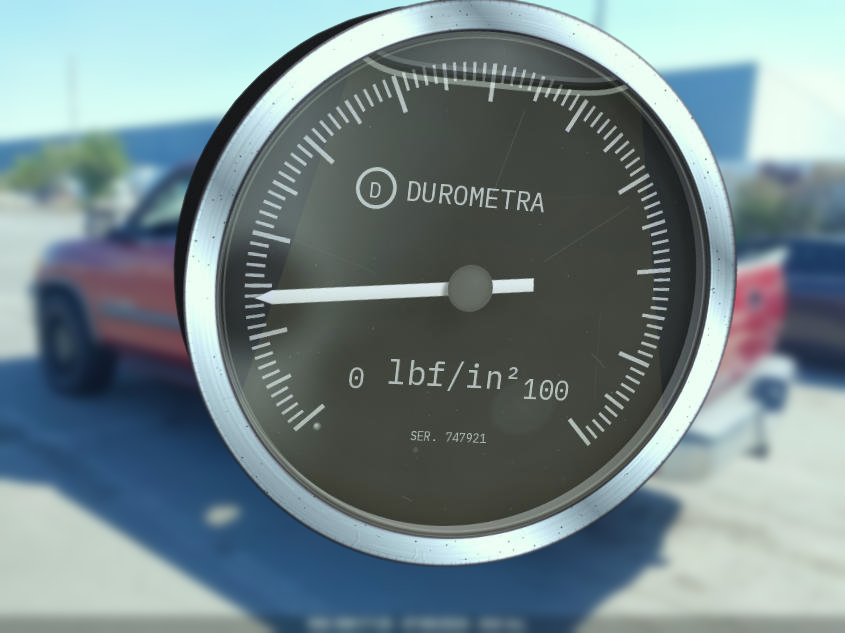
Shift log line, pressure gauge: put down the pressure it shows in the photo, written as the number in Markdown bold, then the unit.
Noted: **14** psi
